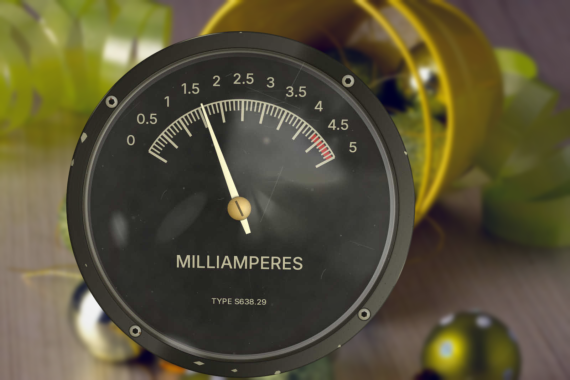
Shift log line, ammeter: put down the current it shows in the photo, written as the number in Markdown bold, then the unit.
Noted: **1.6** mA
